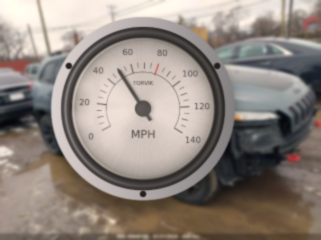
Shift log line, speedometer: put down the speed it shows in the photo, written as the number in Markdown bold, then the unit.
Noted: **50** mph
